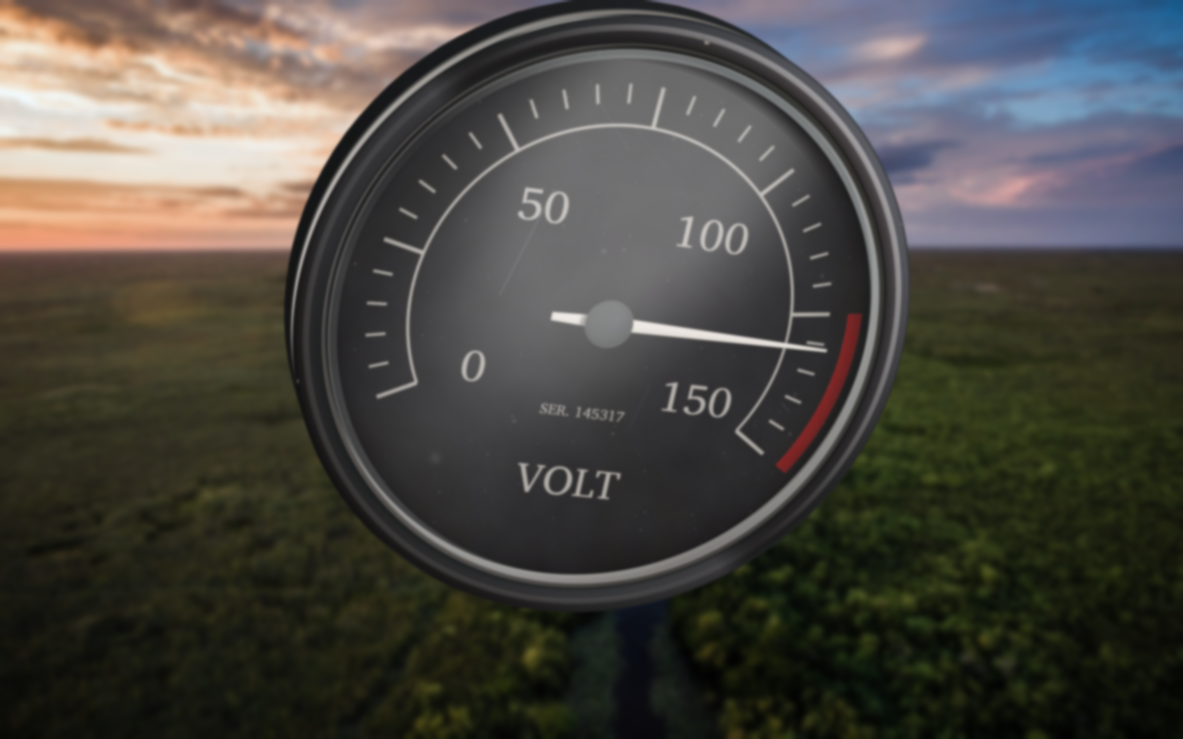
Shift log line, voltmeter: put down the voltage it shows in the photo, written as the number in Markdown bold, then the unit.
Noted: **130** V
